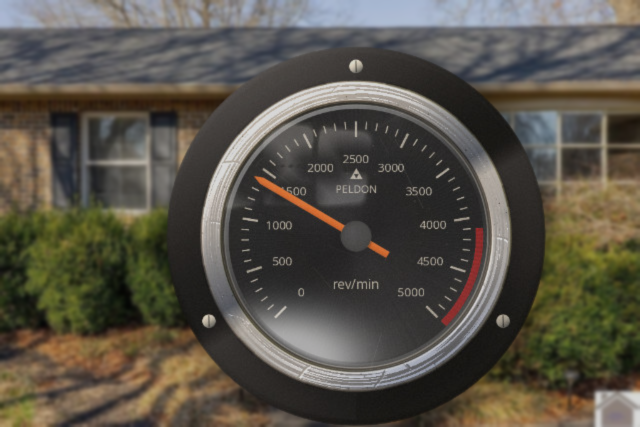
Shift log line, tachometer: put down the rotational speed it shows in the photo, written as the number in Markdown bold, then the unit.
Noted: **1400** rpm
